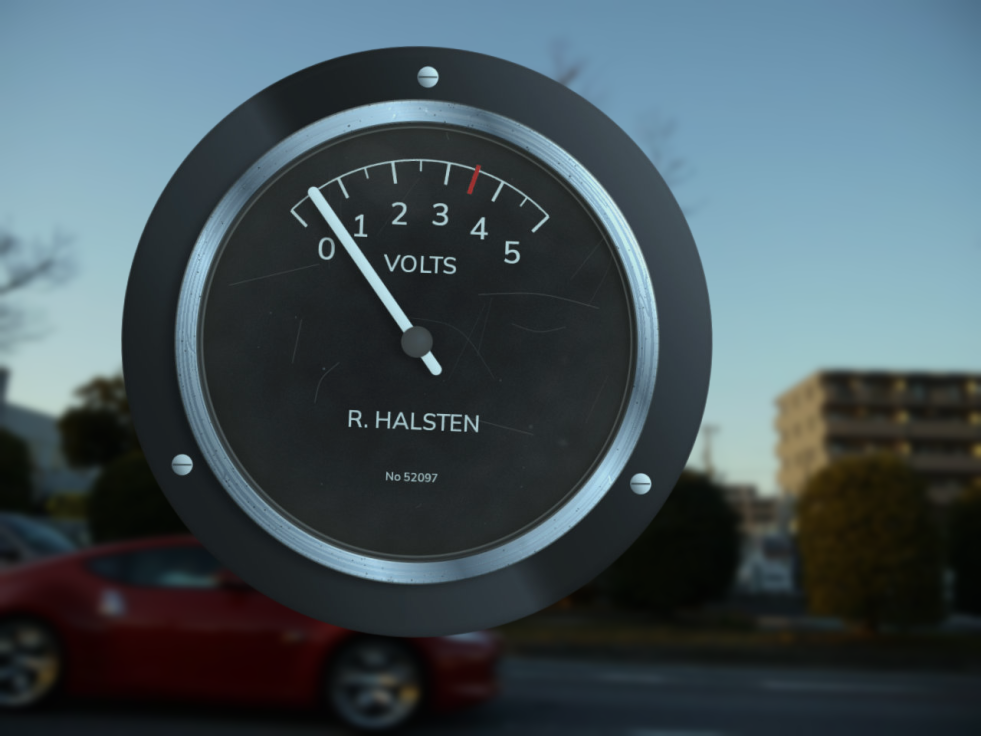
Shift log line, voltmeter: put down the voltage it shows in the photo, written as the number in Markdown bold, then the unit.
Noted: **0.5** V
